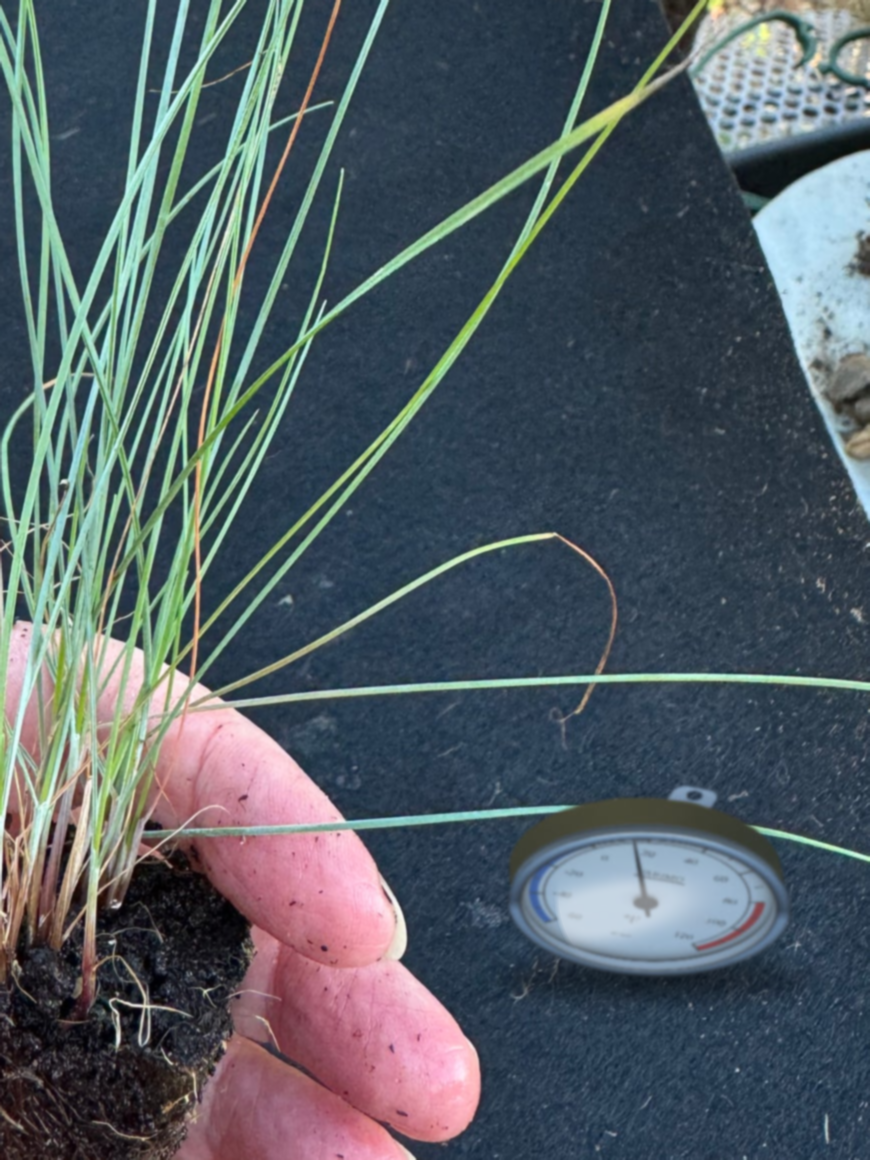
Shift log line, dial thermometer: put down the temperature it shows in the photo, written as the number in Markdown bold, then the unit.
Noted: **15** °F
